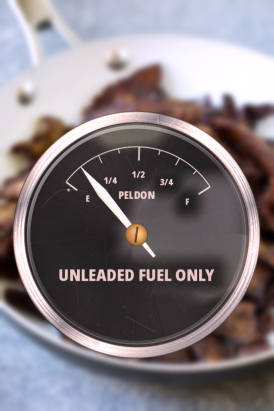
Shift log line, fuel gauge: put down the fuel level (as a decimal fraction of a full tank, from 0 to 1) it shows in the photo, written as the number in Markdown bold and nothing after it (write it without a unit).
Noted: **0.125**
